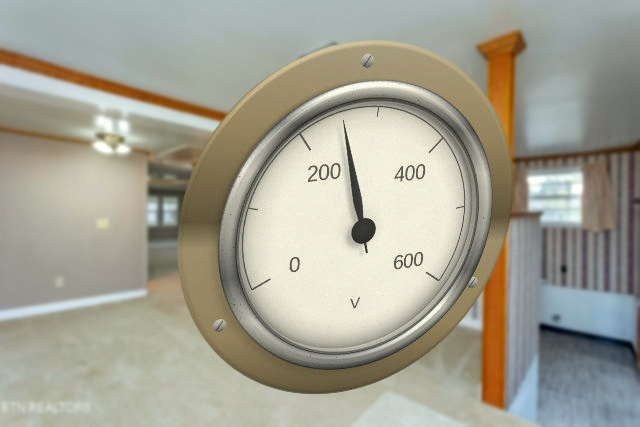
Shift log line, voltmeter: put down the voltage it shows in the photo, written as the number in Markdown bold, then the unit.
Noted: **250** V
